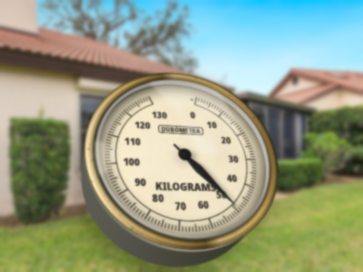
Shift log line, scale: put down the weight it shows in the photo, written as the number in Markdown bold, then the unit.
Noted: **50** kg
